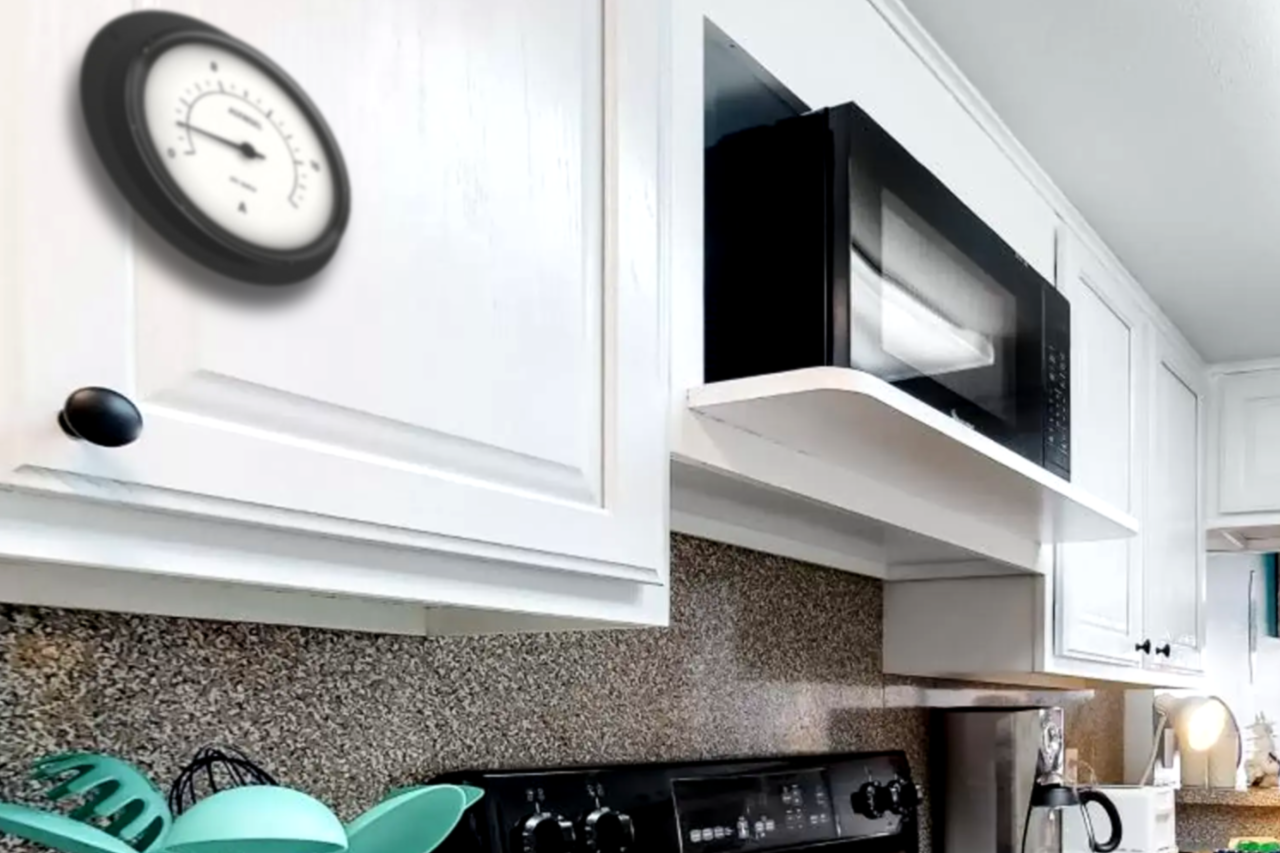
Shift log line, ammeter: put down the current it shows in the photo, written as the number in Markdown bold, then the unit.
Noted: **2** A
